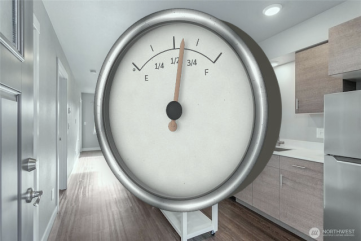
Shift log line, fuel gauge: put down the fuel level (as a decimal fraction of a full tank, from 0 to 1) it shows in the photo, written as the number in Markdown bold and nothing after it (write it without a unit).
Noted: **0.625**
